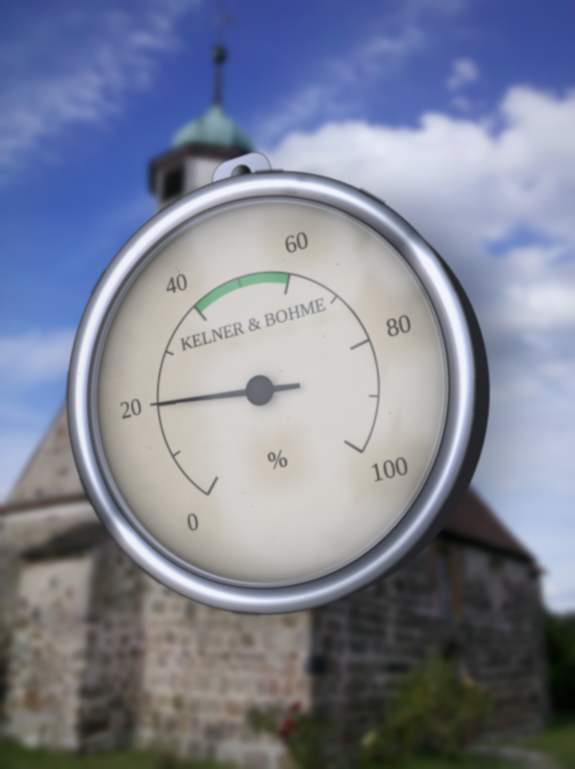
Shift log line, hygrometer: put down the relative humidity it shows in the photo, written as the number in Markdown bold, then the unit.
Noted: **20** %
